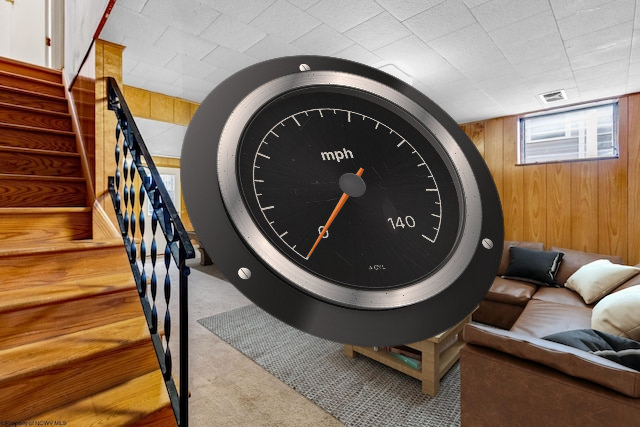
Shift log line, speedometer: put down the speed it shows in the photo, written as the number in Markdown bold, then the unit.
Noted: **0** mph
